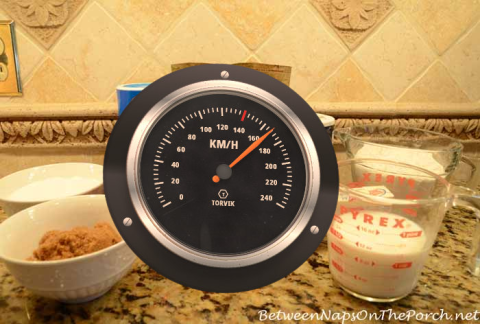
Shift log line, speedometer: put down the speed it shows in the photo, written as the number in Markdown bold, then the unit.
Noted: **168** km/h
